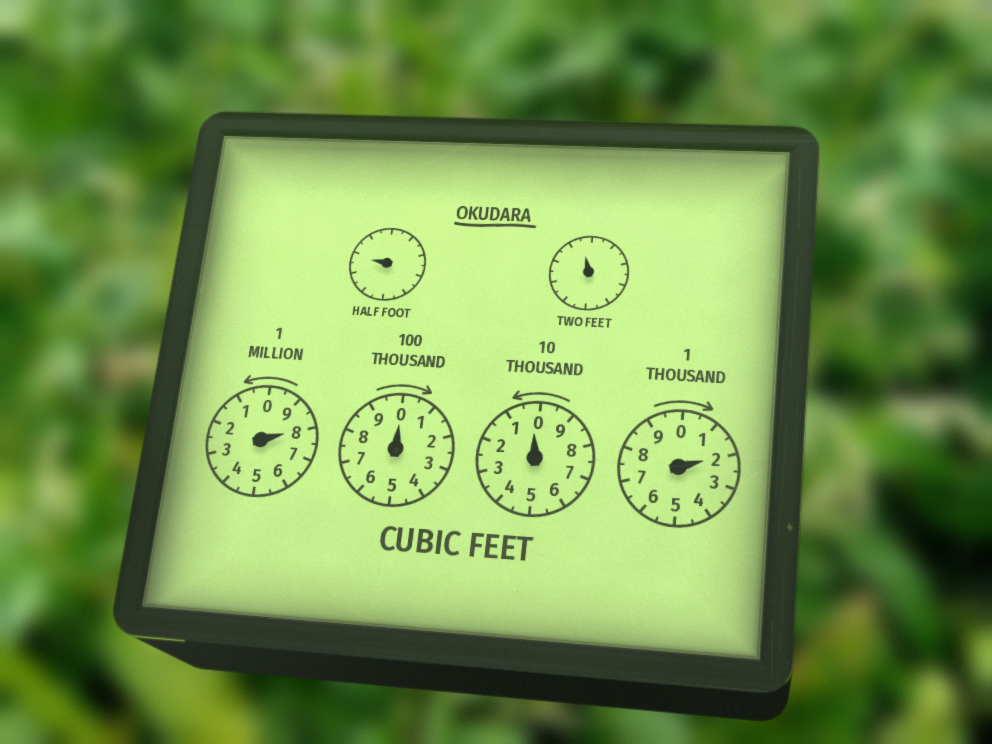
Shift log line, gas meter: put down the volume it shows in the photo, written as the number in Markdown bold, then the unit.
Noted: **800200** ft³
